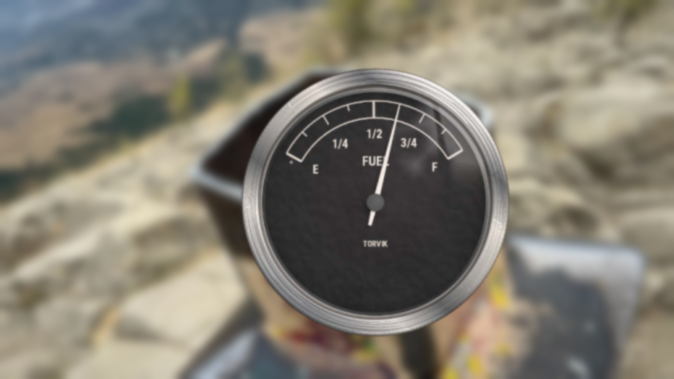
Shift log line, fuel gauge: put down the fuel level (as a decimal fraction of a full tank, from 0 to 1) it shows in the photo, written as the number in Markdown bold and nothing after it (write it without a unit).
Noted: **0.625**
